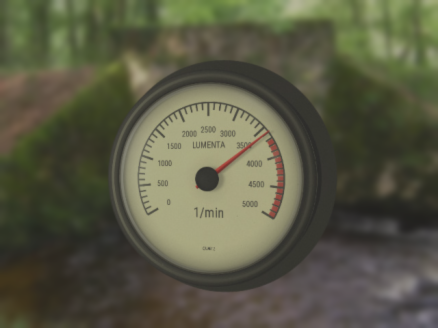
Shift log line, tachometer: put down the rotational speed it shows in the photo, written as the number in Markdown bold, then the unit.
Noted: **3600** rpm
